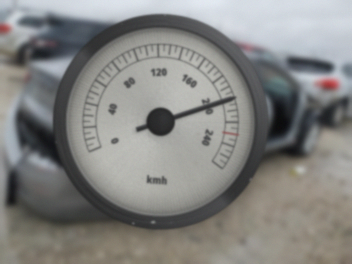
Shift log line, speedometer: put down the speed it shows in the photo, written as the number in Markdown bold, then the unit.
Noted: **200** km/h
